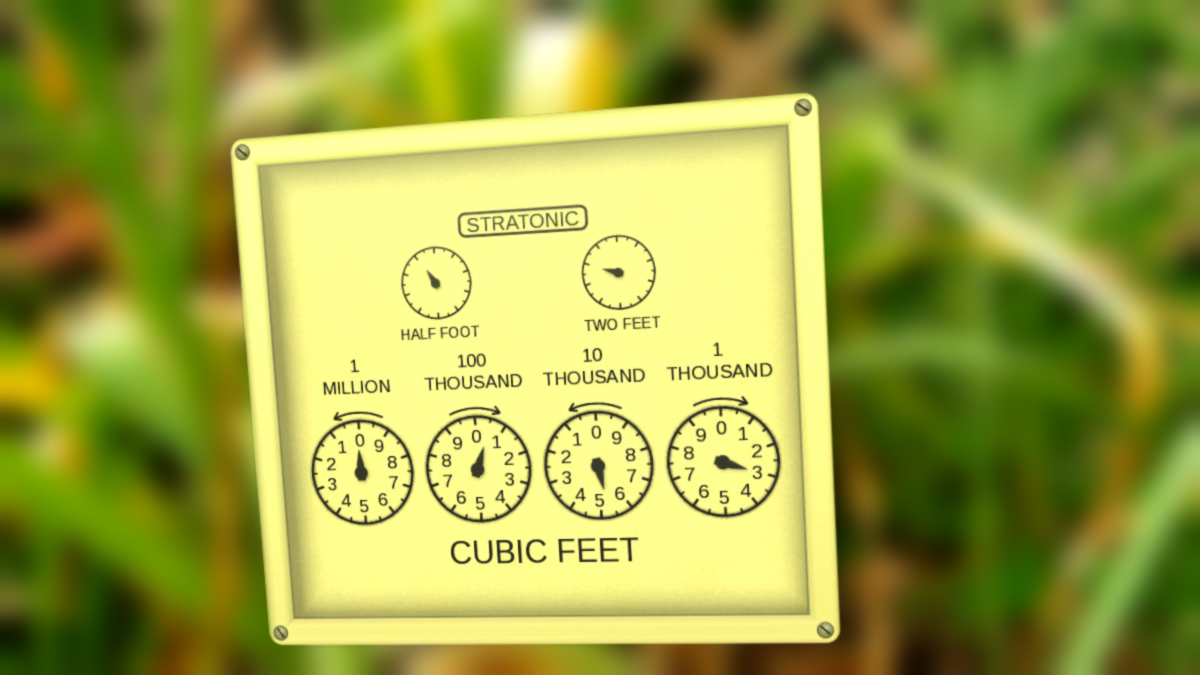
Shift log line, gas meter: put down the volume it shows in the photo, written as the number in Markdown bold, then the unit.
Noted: **5300** ft³
